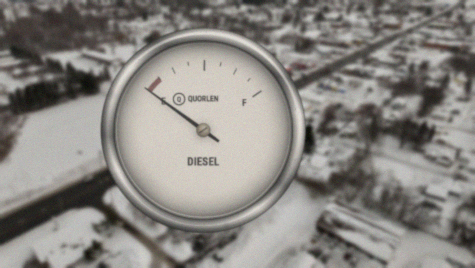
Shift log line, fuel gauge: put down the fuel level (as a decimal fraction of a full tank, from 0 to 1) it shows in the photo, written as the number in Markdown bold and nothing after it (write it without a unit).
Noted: **0**
